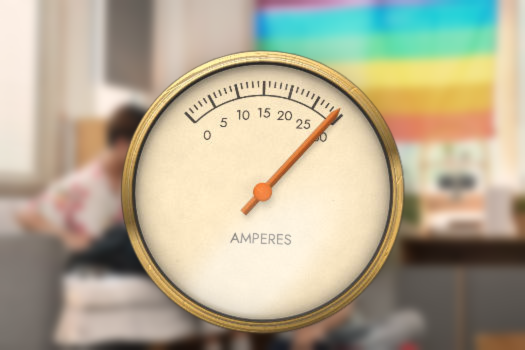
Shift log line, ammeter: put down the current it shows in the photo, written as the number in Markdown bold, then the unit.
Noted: **29** A
